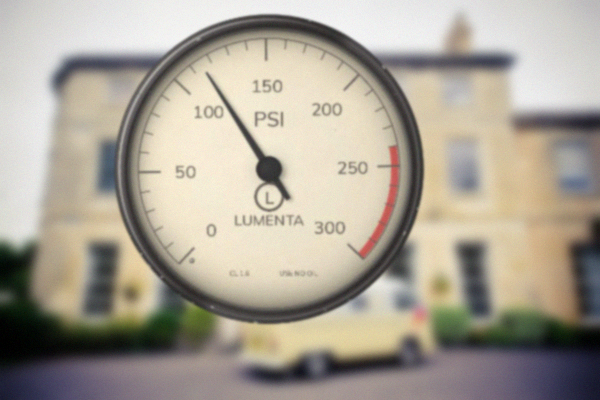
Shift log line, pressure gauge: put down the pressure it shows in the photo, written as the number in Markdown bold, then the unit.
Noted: **115** psi
